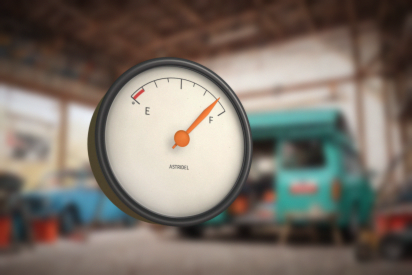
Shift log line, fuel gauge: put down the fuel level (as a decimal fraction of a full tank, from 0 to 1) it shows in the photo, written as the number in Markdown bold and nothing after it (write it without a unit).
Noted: **0.875**
